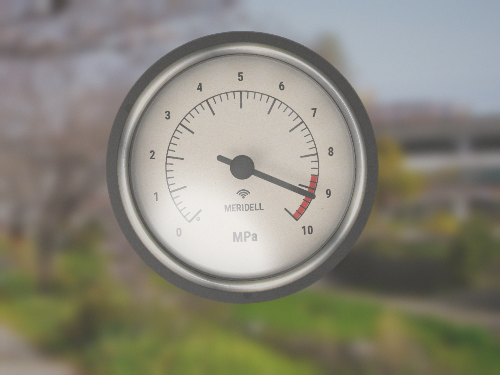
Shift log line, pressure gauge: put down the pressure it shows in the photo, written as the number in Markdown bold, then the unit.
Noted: **9.2** MPa
